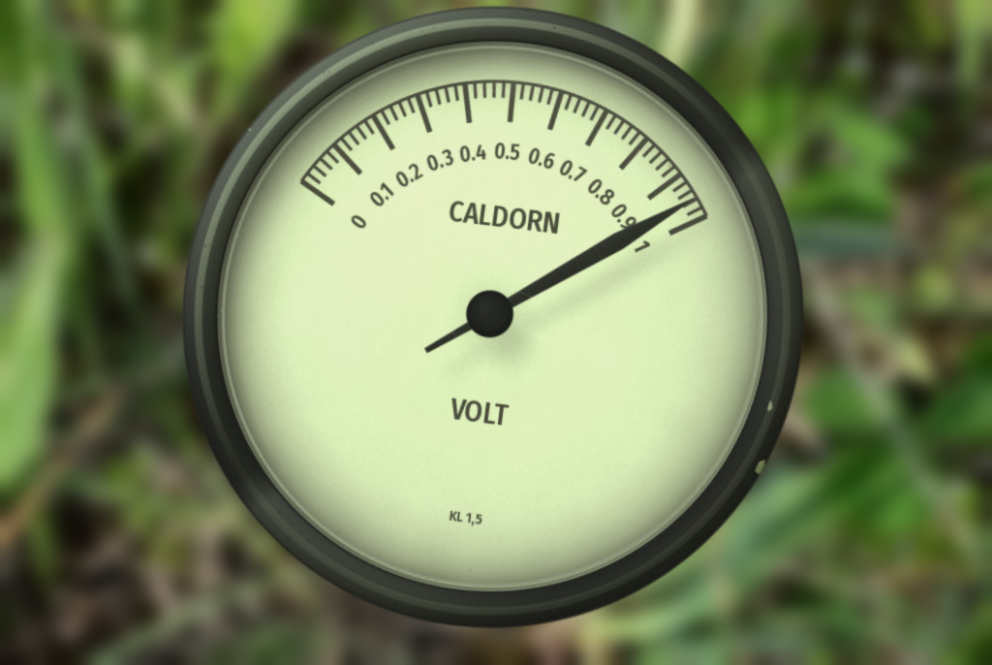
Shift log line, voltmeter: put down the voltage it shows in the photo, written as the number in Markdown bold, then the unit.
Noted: **0.96** V
